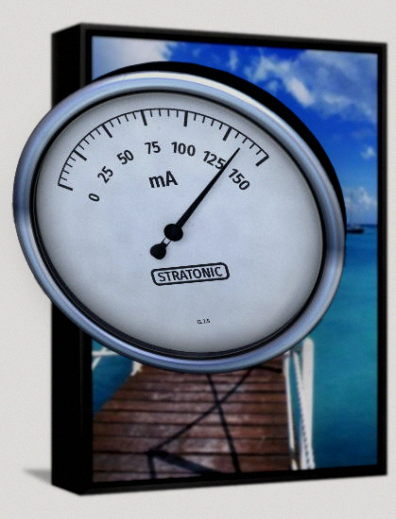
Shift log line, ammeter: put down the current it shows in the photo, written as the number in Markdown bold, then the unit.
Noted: **135** mA
